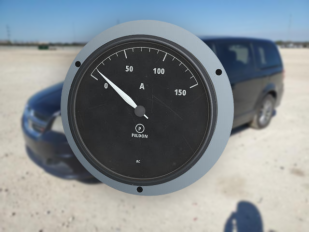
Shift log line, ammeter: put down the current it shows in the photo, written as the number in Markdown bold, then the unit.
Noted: **10** A
